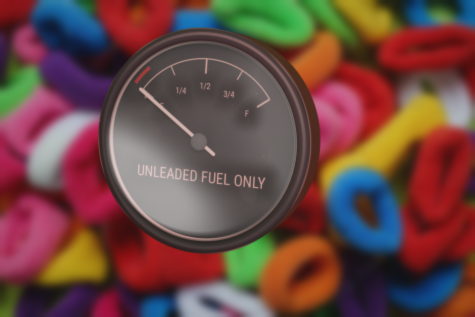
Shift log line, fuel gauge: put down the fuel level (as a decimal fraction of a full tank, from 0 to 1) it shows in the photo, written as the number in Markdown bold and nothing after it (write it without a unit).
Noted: **0**
